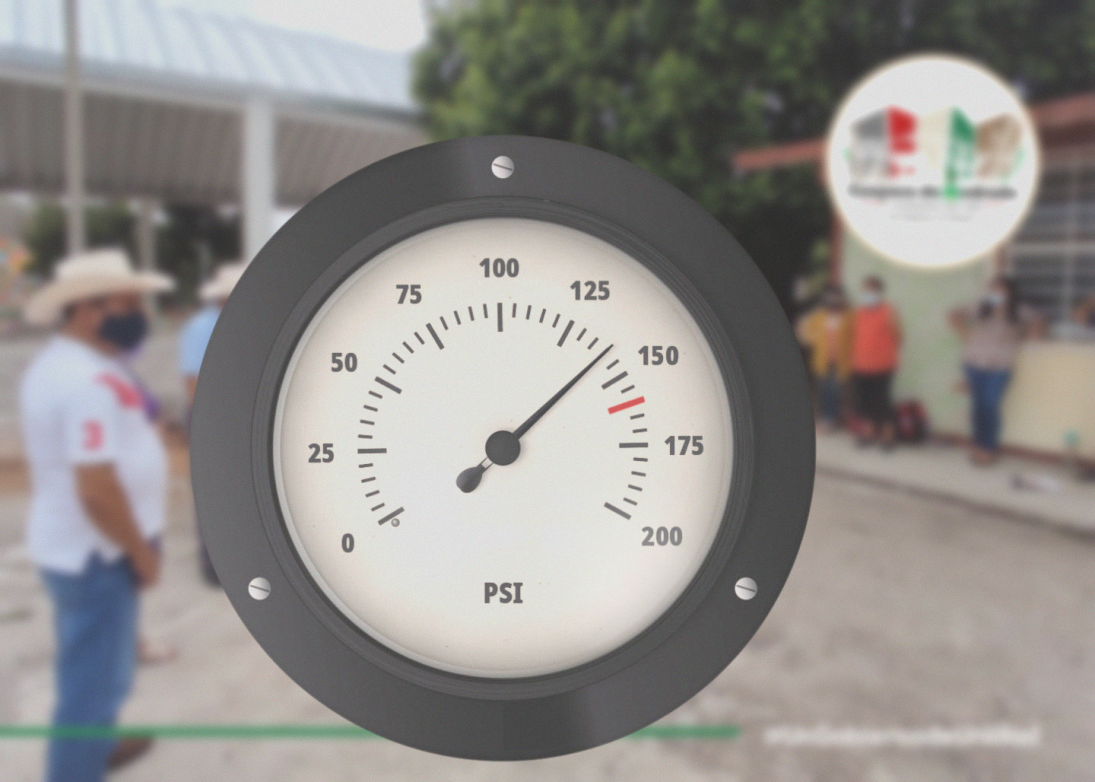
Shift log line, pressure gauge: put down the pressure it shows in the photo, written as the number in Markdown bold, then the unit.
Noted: **140** psi
